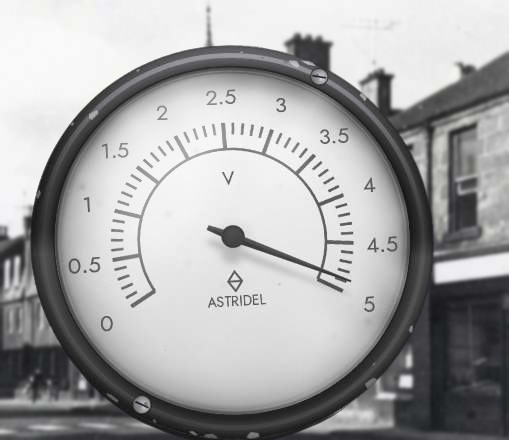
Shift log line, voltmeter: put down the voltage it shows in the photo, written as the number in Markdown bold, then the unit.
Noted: **4.9** V
